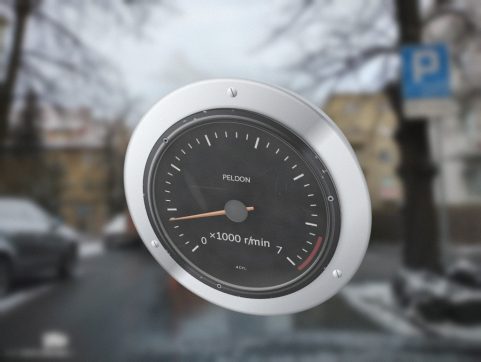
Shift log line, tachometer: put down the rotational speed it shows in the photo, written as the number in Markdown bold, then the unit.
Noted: **800** rpm
